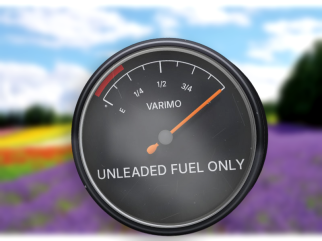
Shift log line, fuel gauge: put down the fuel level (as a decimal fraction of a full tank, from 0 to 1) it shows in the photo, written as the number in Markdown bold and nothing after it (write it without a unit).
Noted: **1**
